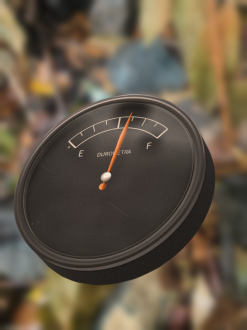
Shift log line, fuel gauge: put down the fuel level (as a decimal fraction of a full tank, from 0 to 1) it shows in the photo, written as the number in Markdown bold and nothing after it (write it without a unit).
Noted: **0.625**
